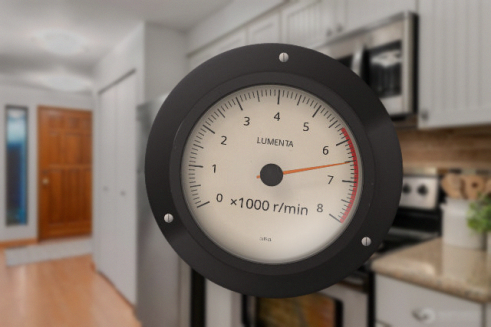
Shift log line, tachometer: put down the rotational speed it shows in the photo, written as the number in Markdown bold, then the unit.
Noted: **6500** rpm
